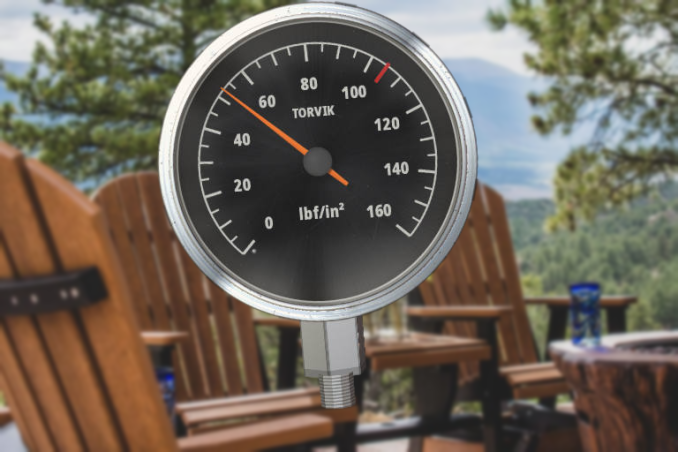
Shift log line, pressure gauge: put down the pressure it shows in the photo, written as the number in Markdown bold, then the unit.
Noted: **52.5** psi
